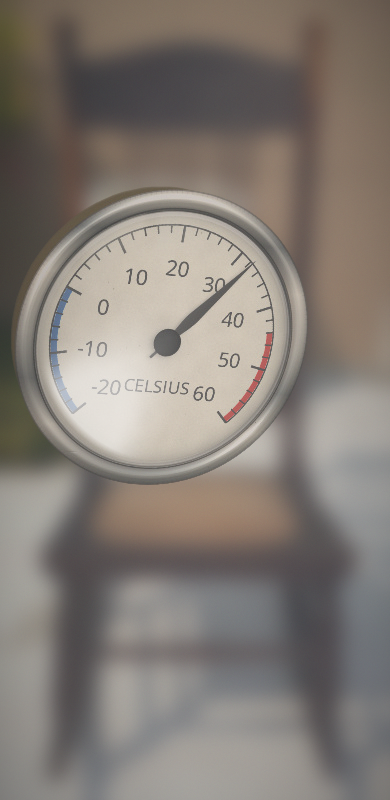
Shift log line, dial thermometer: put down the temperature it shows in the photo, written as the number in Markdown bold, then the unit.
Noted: **32** °C
